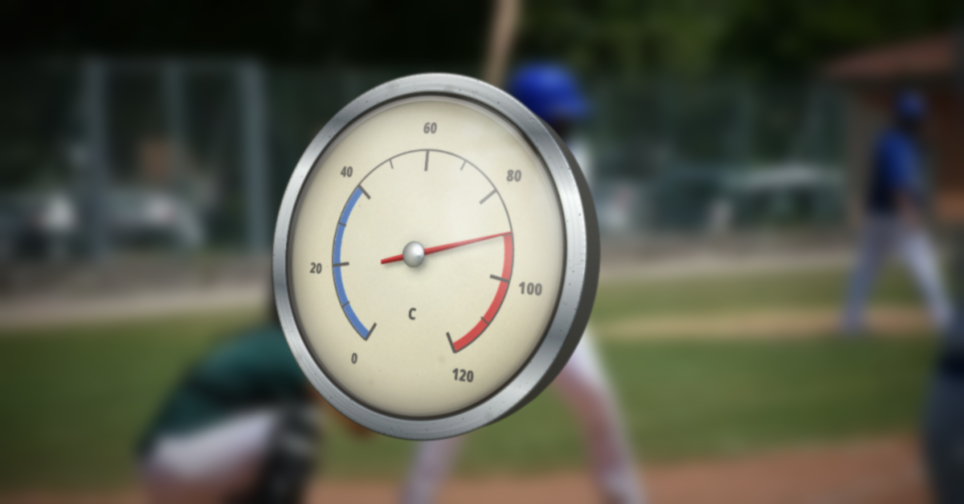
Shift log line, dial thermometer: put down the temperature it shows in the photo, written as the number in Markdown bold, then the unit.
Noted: **90** °C
